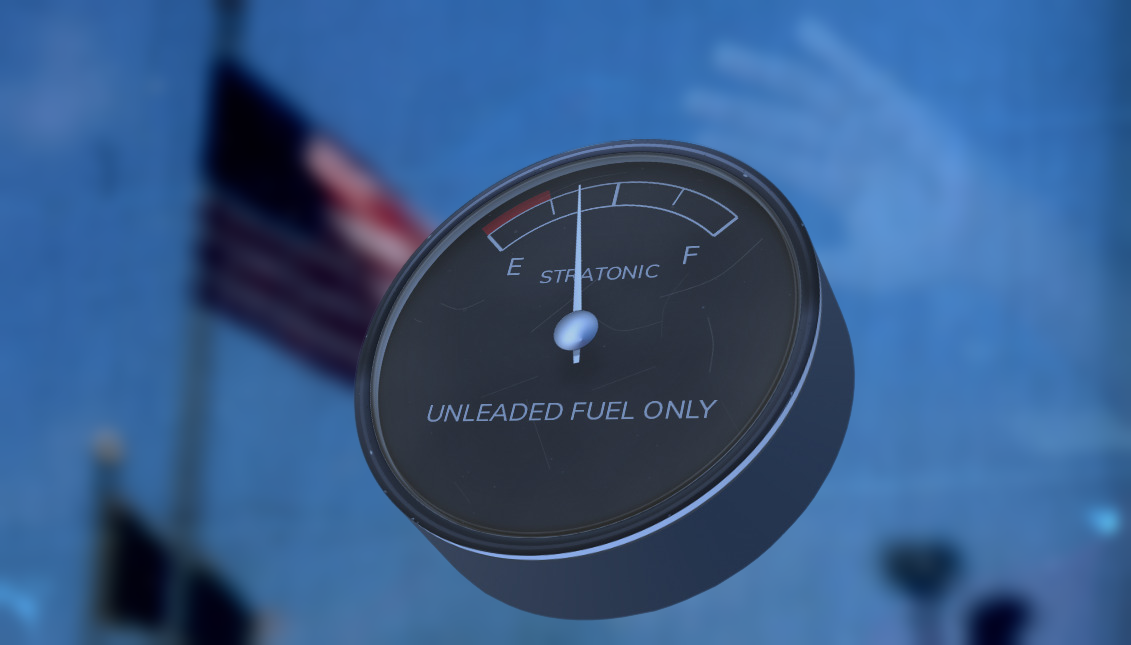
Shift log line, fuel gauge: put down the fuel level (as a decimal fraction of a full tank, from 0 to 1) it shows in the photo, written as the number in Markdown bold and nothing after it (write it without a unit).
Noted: **0.375**
